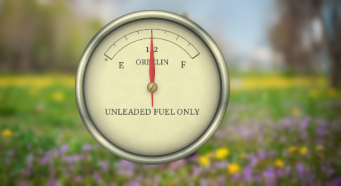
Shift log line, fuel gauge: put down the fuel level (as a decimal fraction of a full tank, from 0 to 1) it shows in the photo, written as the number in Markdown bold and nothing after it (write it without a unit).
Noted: **0.5**
